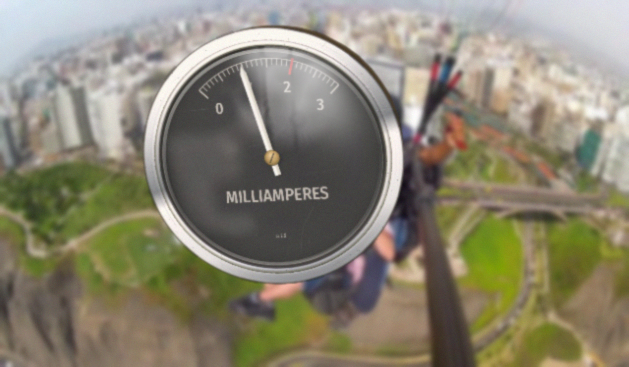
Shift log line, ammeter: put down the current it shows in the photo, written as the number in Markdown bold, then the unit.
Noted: **1** mA
